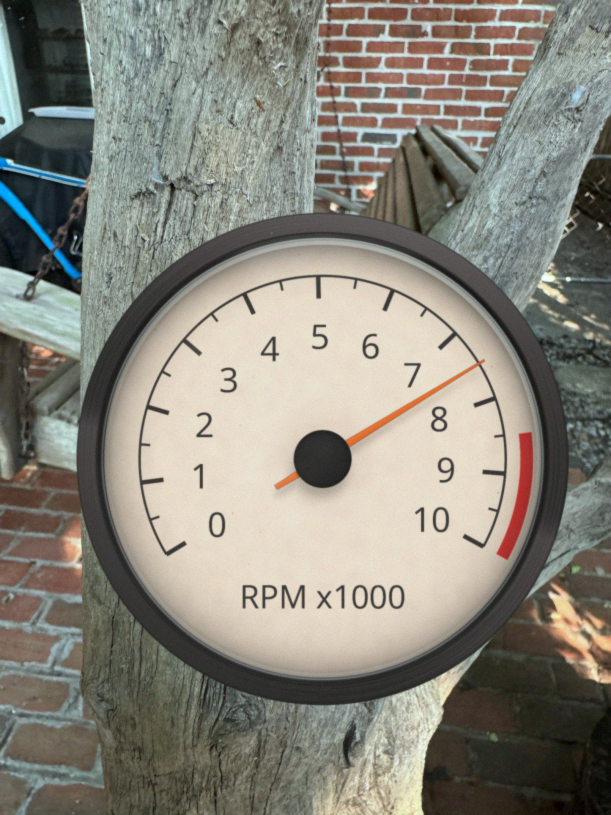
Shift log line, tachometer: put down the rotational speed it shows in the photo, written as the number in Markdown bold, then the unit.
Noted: **7500** rpm
